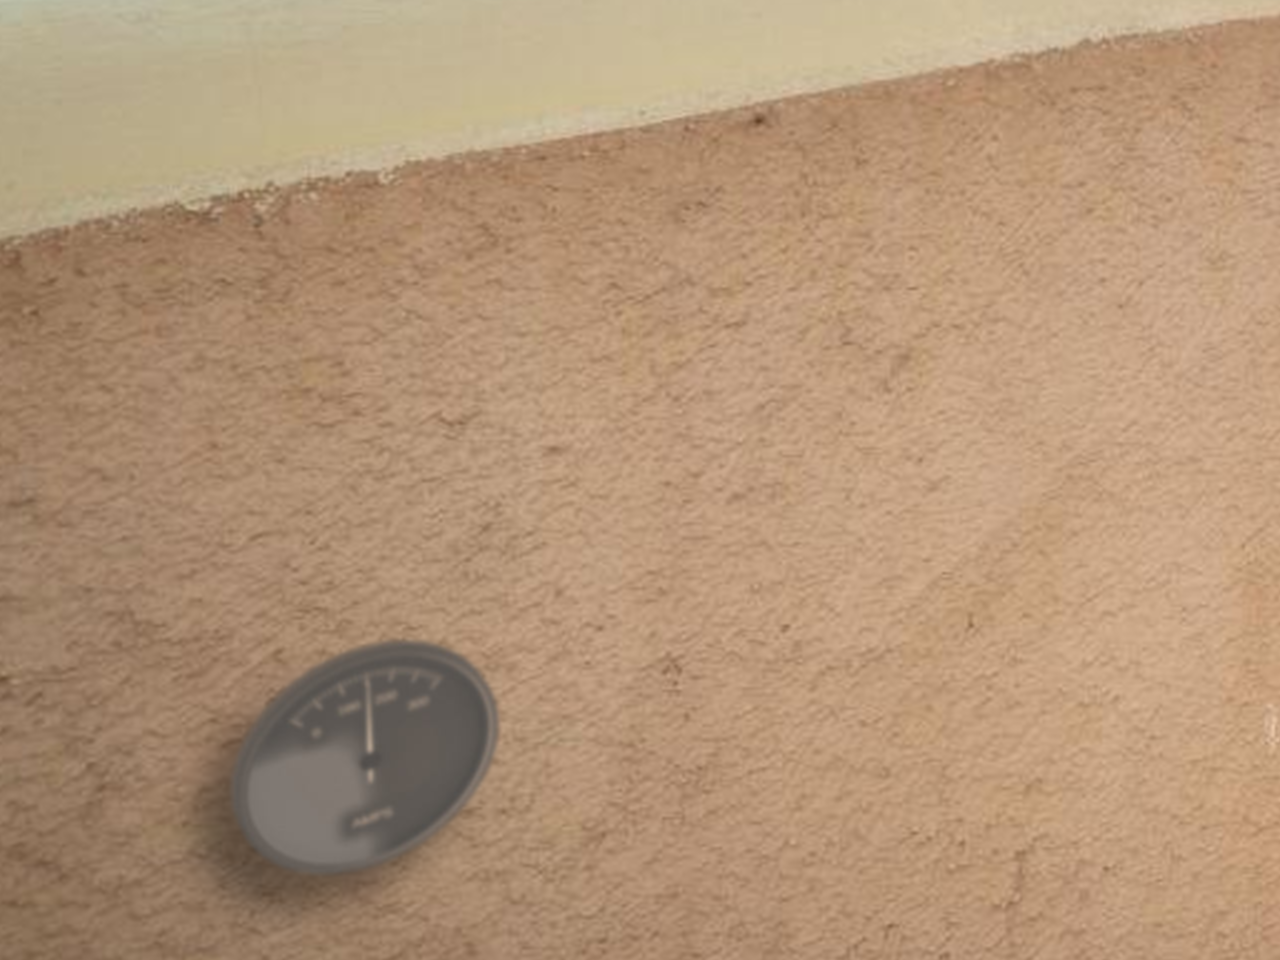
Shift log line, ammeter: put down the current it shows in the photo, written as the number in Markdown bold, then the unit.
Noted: **150** A
